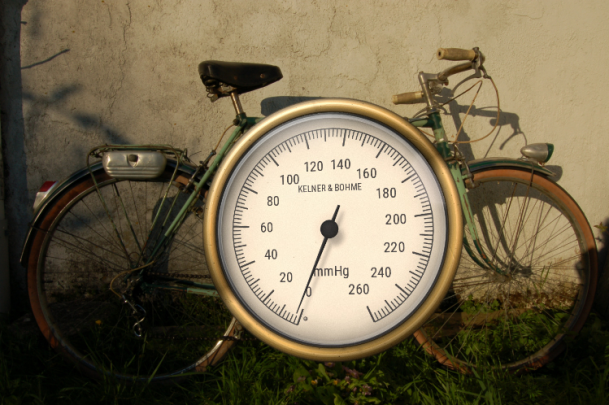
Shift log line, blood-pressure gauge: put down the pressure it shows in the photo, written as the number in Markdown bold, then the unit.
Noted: **2** mmHg
